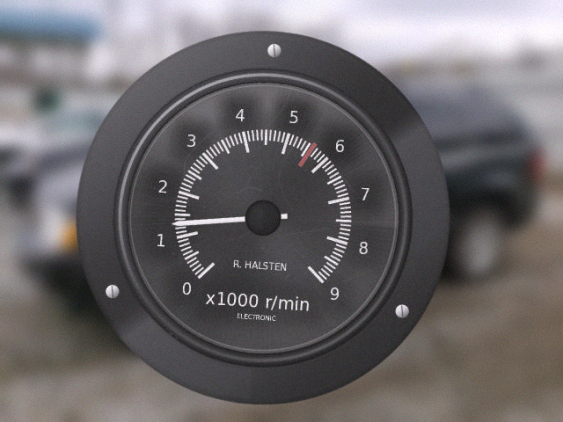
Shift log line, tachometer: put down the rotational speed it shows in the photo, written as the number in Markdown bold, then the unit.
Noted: **1300** rpm
